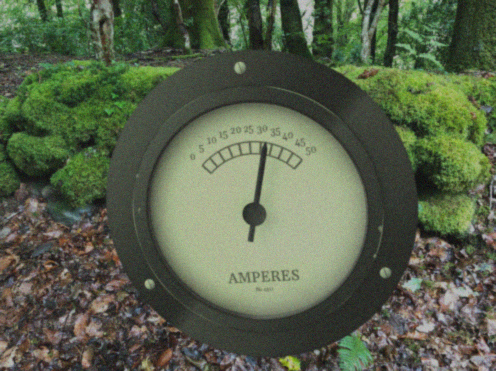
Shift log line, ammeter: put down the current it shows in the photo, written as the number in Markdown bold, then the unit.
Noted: **32.5** A
